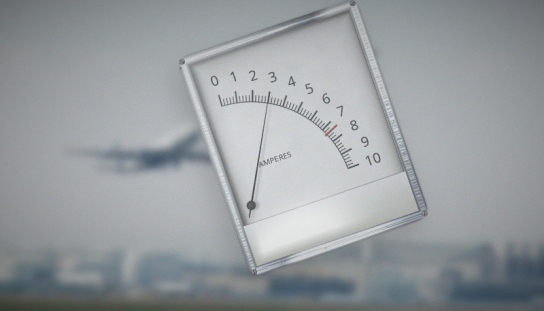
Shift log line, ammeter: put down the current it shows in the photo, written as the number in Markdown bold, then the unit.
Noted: **3** A
